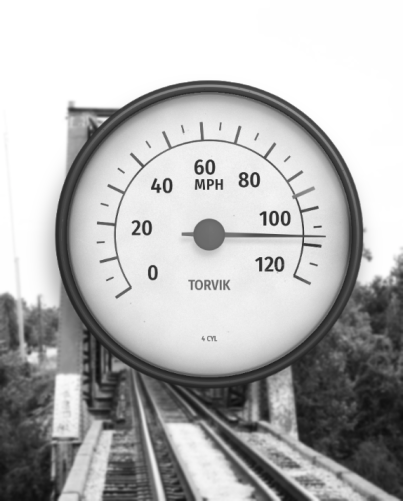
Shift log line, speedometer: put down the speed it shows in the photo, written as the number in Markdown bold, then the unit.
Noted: **107.5** mph
